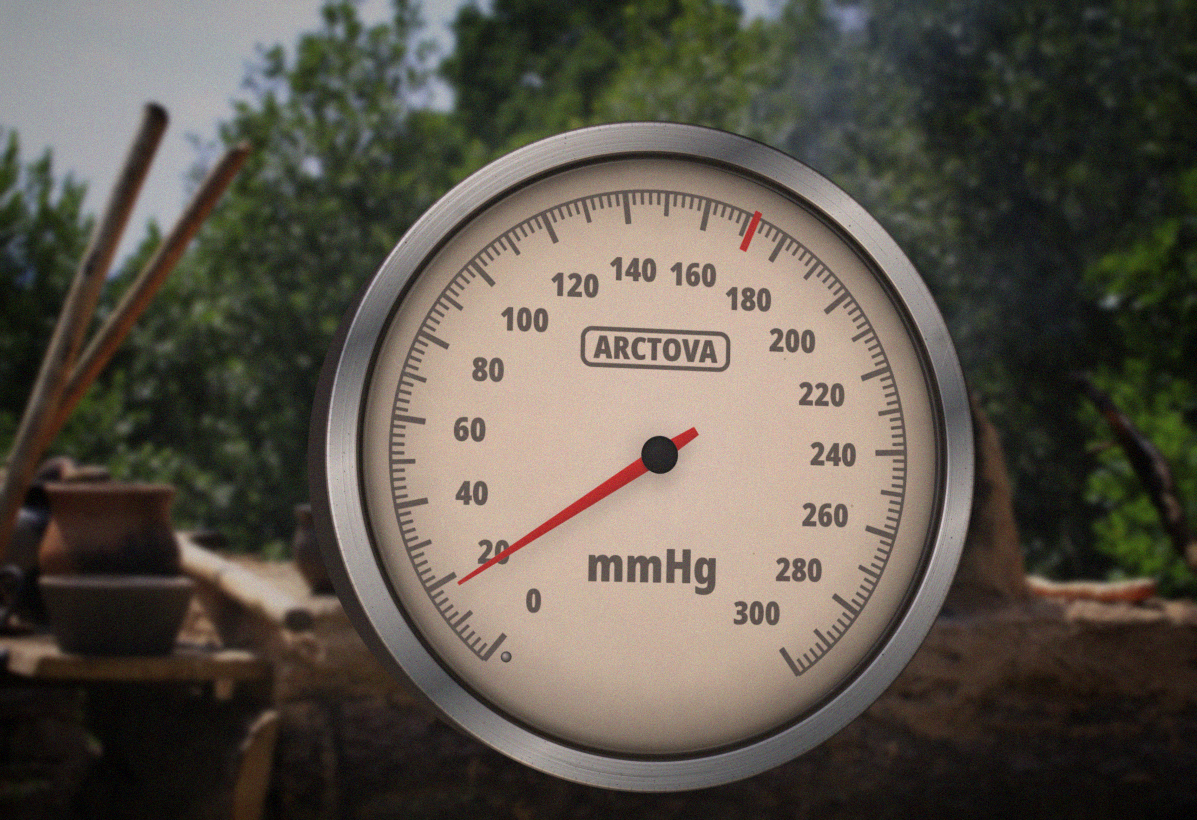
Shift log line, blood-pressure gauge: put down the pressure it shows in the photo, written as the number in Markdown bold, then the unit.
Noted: **18** mmHg
